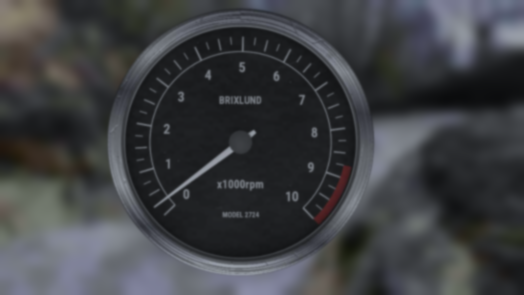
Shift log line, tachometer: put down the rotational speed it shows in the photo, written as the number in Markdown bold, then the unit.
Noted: **250** rpm
